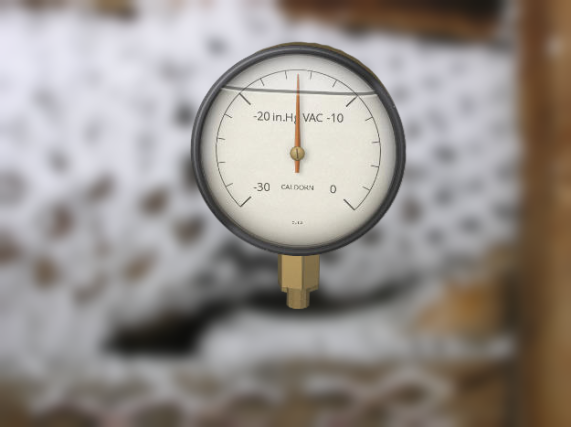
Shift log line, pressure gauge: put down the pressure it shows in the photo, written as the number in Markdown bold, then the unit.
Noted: **-15** inHg
